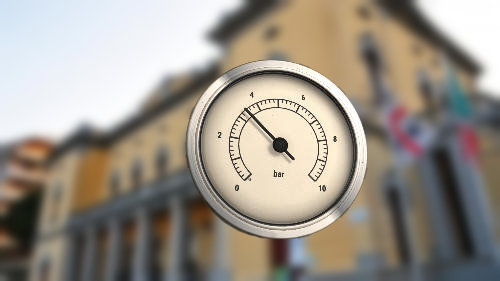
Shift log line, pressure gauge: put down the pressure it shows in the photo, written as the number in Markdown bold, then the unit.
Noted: **3.4** bar
